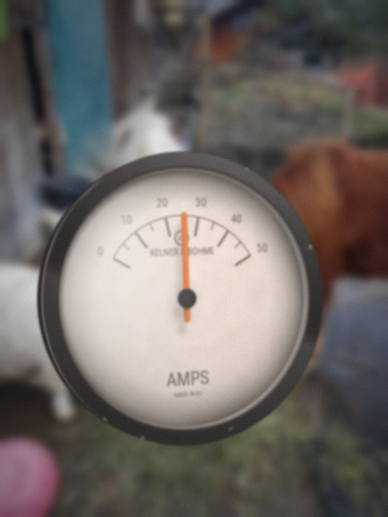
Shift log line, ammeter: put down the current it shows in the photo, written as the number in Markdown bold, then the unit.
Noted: **25** A
